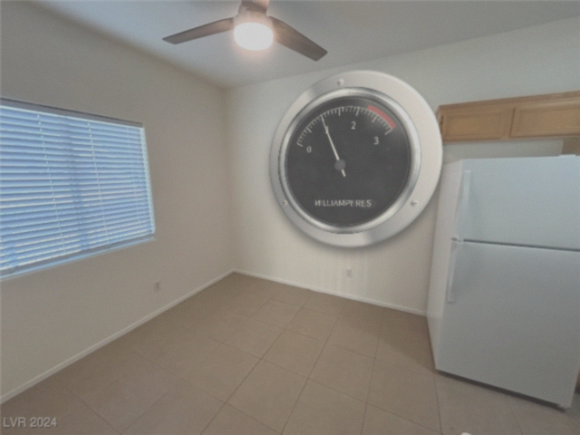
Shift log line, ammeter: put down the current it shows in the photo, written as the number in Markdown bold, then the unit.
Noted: **1** mA
